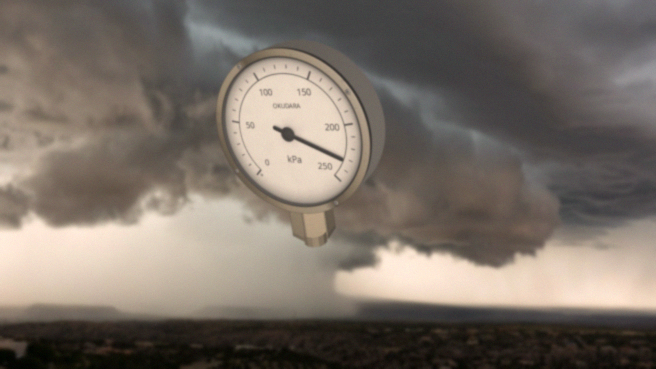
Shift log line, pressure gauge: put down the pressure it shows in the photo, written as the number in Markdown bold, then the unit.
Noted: **230** kPa
